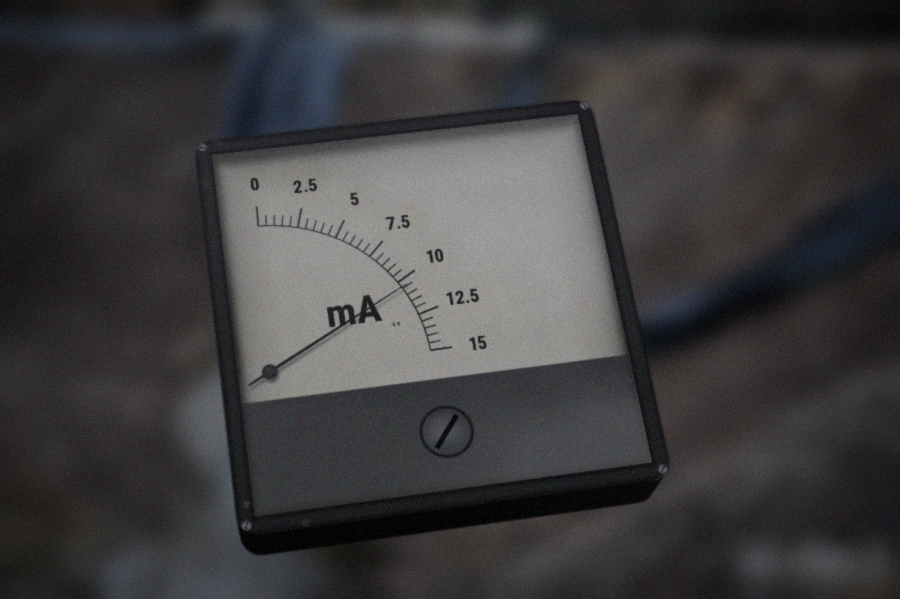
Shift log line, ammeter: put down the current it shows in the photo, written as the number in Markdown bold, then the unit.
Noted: **10.5** mA
